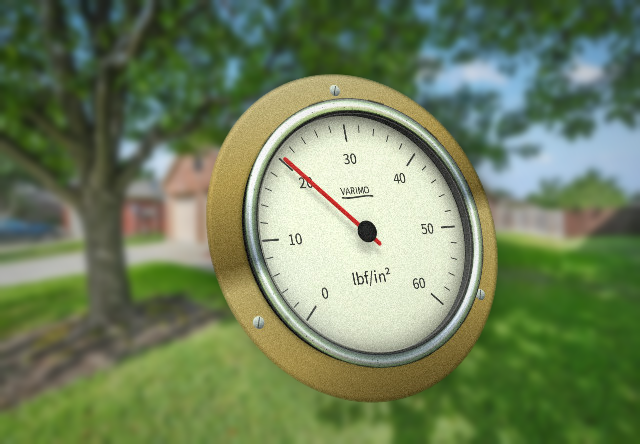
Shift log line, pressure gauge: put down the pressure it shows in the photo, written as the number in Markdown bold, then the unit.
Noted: **20** psi
